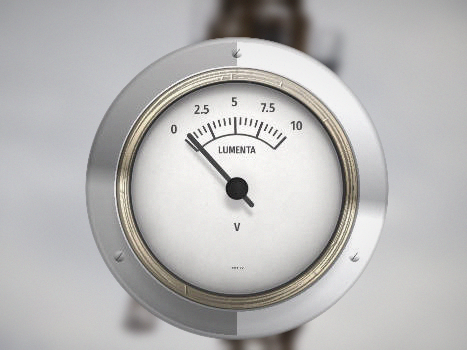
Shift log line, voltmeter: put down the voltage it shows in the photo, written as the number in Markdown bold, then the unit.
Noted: **0.5** V
